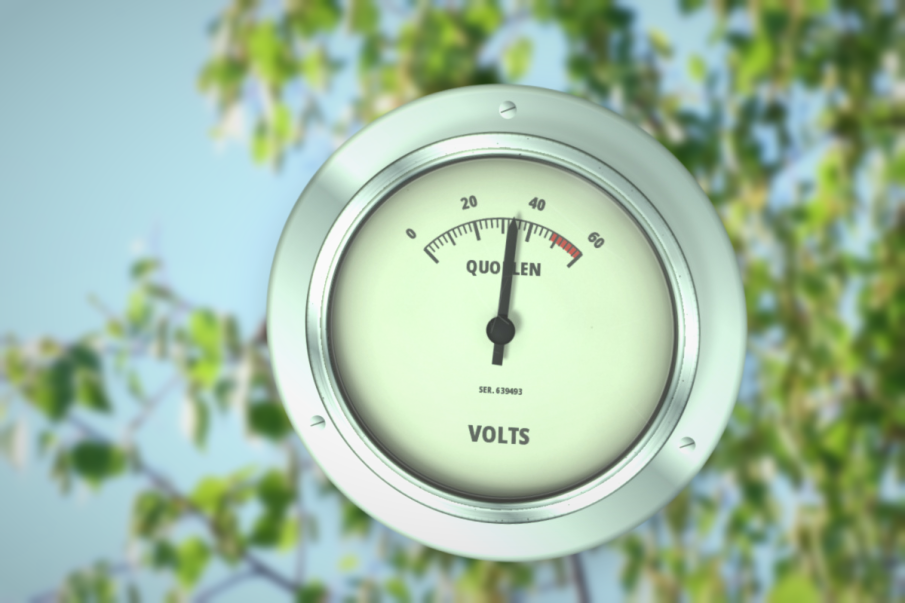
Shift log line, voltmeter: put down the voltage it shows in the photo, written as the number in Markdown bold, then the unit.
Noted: **34** V
